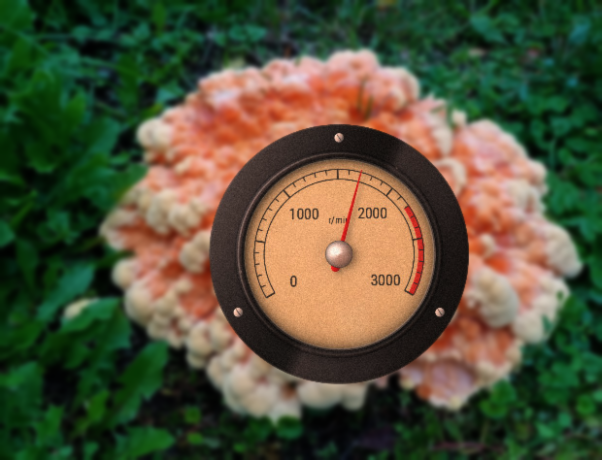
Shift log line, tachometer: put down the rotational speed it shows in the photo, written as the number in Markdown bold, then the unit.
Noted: **1700** rpm
